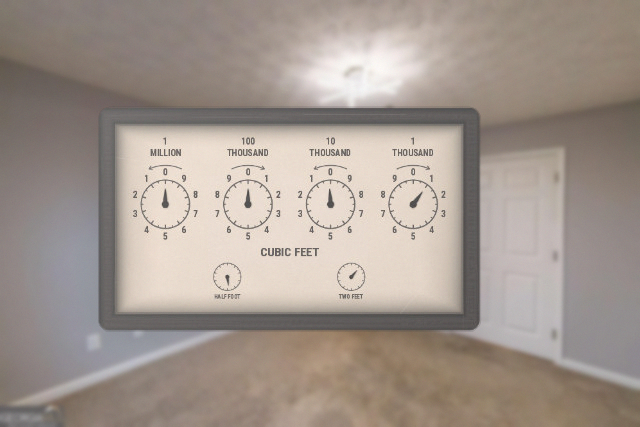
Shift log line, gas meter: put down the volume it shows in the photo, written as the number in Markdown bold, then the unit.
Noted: **100** ft³
